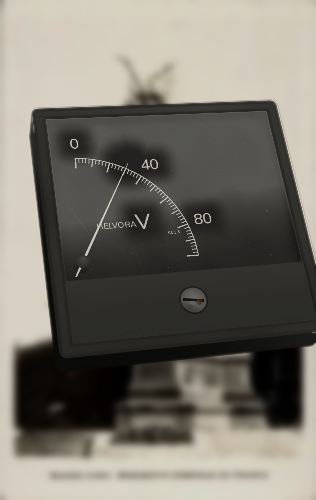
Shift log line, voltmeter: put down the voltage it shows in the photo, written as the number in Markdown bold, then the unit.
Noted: **30** V
